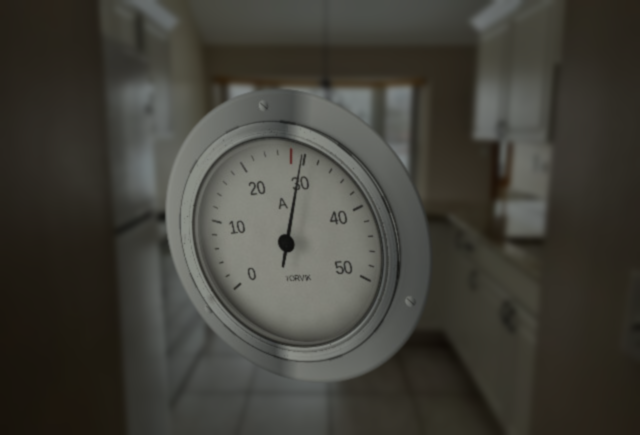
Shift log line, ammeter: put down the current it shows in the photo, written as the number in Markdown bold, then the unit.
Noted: **30** A
